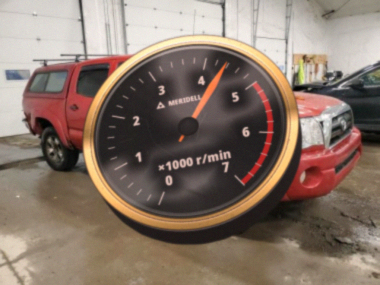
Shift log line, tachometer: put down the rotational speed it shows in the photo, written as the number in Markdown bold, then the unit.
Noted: **4400** rpm
